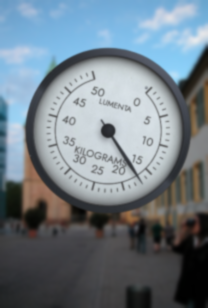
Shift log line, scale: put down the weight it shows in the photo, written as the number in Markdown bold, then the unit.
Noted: **17** kg
